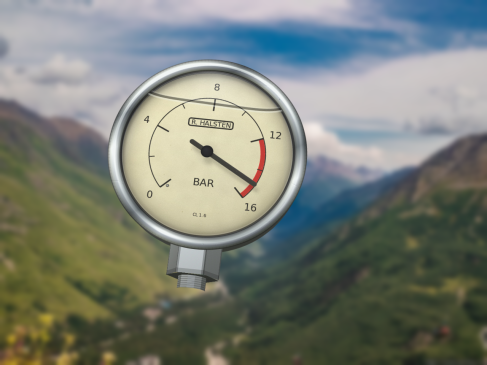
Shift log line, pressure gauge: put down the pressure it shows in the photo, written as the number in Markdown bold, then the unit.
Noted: **15** bar
